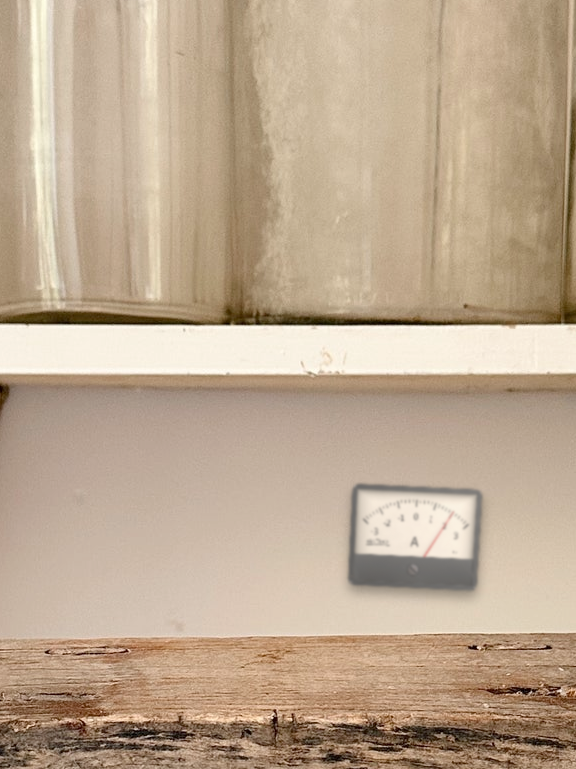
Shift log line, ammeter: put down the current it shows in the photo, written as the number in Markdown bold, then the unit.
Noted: **2** A
